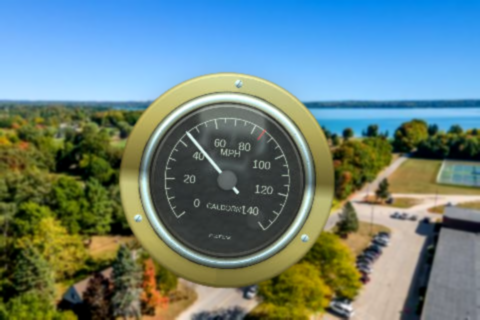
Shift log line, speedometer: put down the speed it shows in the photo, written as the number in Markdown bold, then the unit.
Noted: **45** mph
